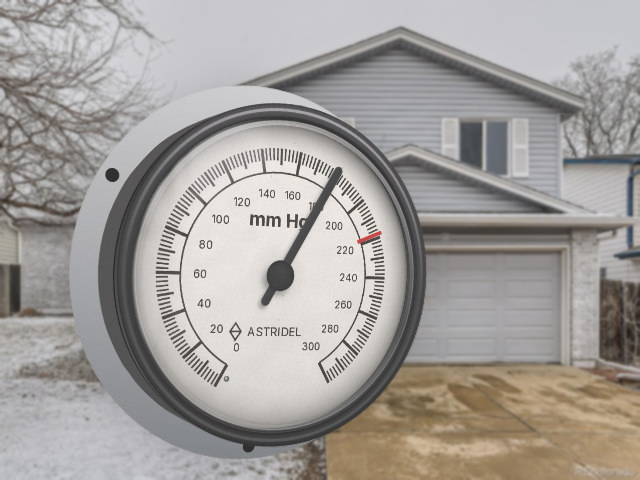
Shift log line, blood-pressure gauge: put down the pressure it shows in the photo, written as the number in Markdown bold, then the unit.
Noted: **180** mmHg
